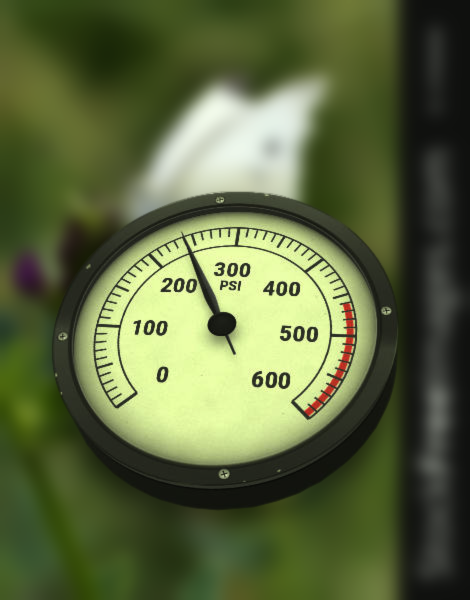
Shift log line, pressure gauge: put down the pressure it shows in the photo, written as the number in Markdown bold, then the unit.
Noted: **240** psi
